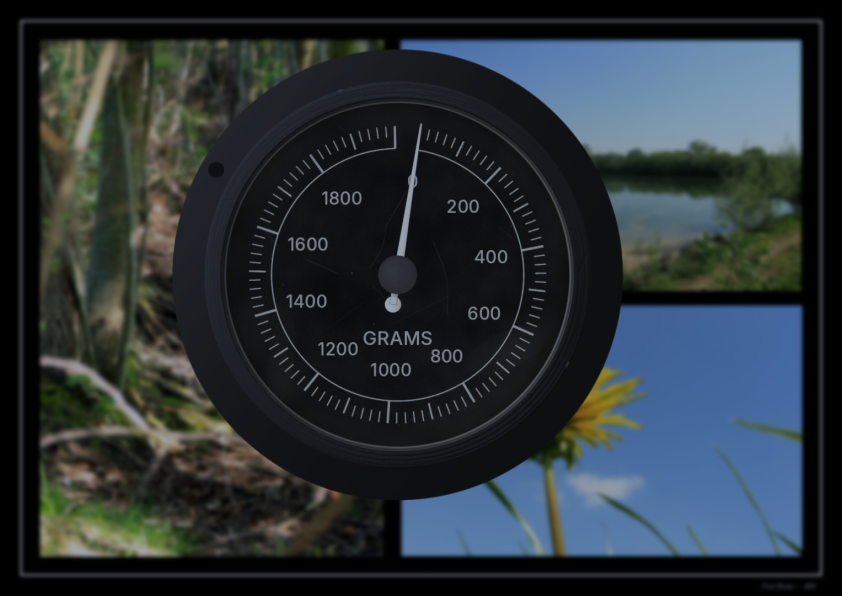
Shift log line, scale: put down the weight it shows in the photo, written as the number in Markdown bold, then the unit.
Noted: **0** g
